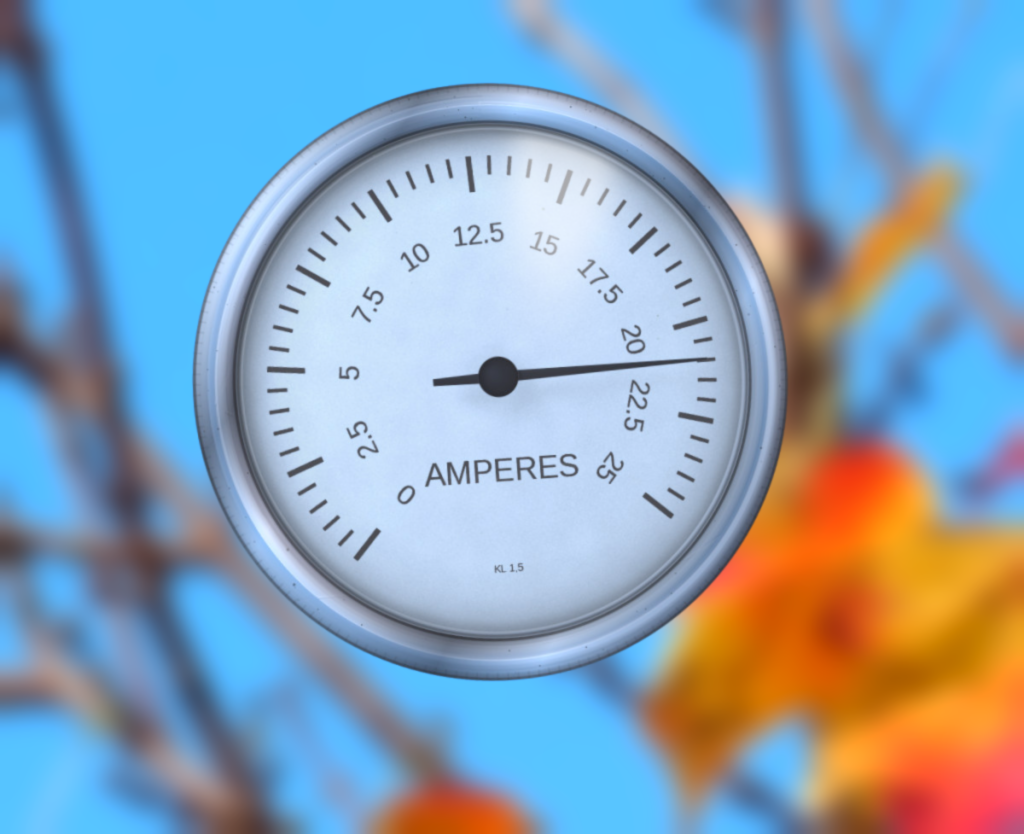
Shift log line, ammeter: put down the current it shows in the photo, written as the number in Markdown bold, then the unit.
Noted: **21** A
